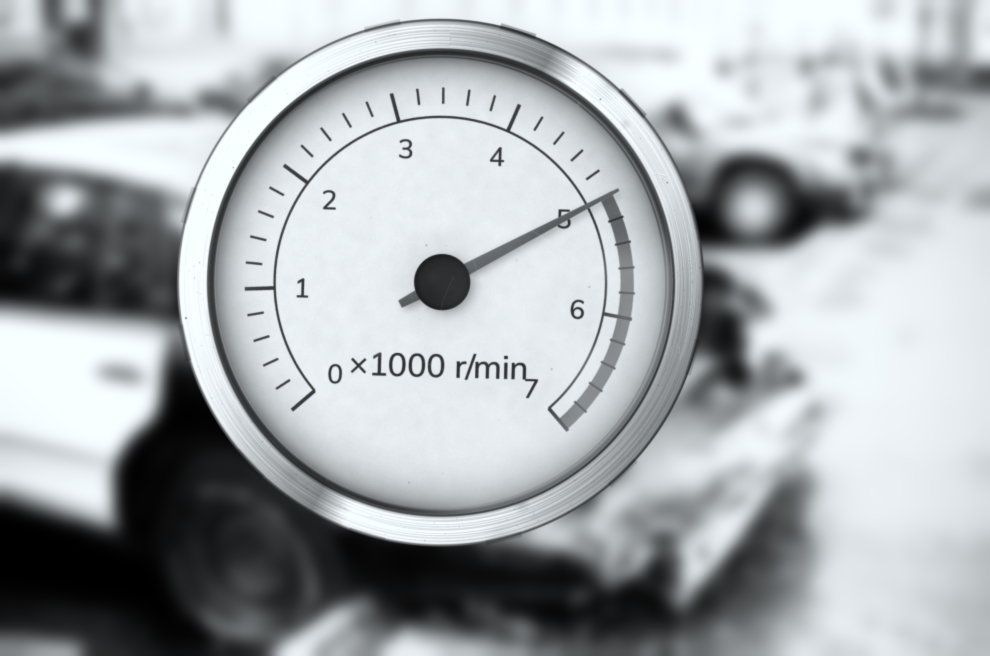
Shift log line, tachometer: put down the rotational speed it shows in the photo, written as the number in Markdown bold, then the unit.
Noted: **5000** rpm
